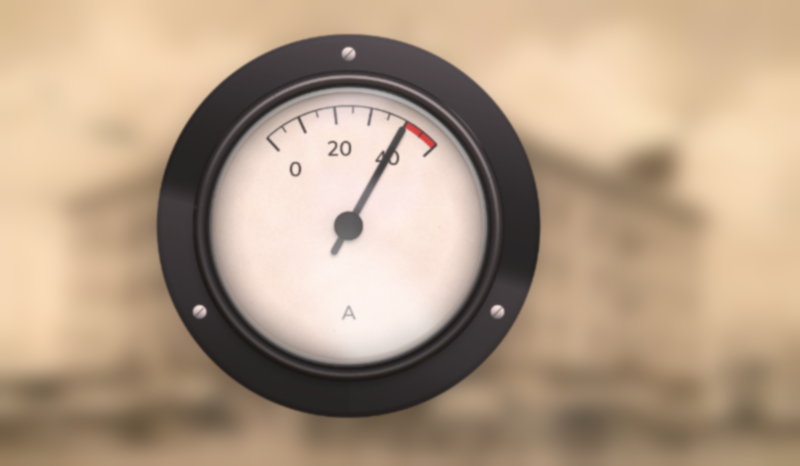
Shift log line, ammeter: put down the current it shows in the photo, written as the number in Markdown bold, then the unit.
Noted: **40** A
